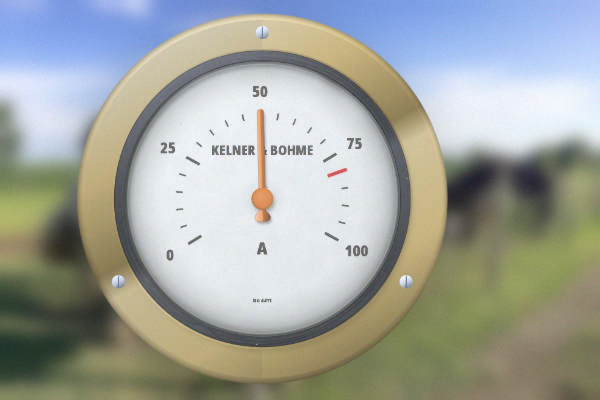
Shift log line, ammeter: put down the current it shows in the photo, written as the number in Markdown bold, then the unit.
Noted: **50** A
